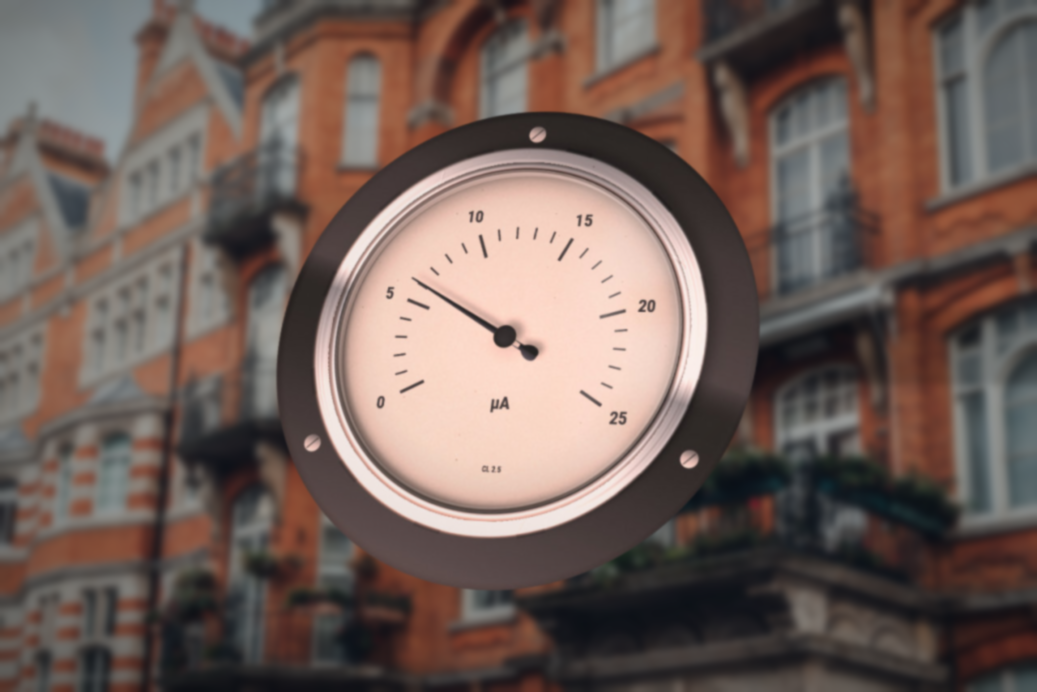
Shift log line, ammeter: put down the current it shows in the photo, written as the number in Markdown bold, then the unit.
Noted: **6** µA
